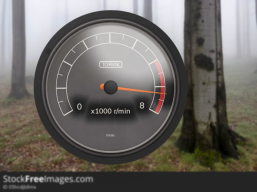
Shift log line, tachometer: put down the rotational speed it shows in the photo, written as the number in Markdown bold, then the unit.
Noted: **7250** rpm
